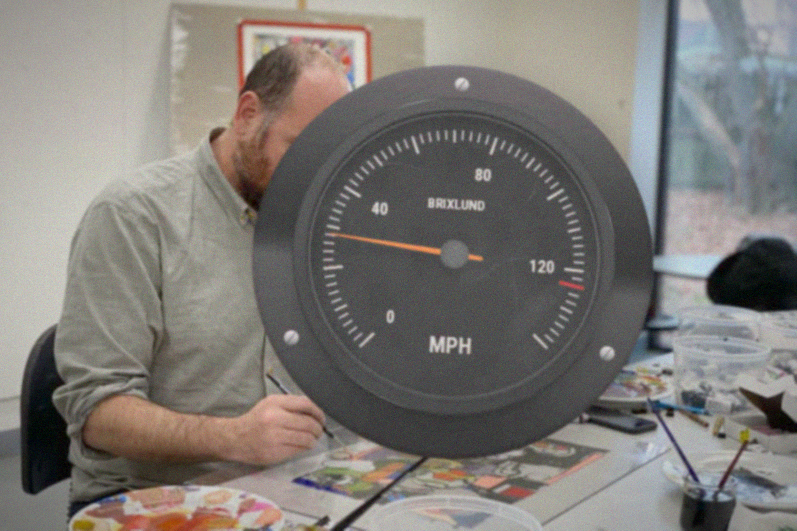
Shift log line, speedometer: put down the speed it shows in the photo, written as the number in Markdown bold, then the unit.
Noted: **28** mph
